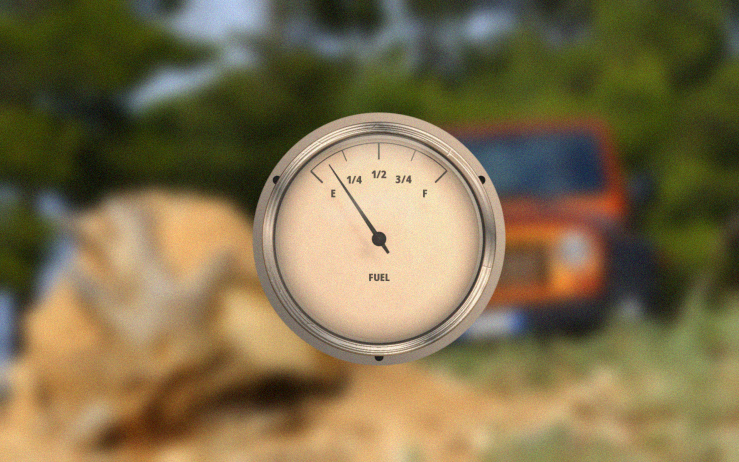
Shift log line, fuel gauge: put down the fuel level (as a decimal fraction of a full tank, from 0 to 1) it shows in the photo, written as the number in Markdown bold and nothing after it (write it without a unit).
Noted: **0.125**
